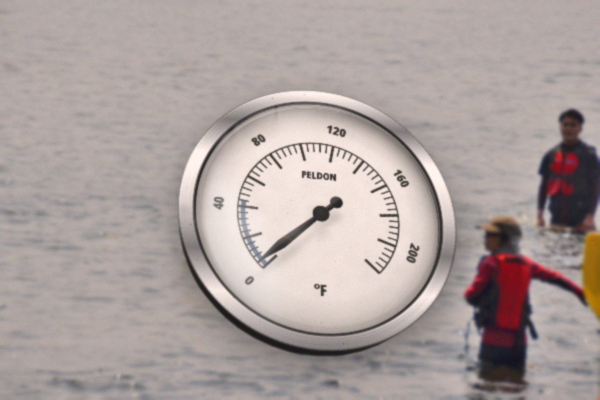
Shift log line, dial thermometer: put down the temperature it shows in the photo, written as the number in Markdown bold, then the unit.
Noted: **4** °F
